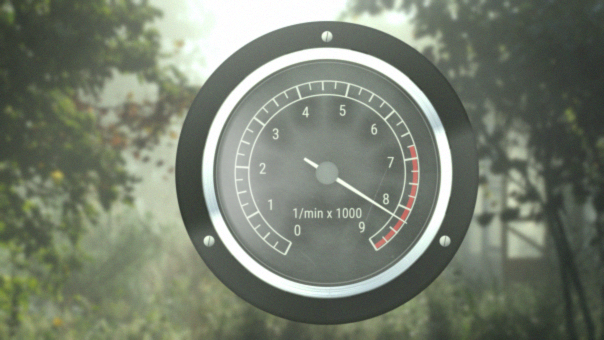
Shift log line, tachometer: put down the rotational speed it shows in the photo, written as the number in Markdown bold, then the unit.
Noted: **8250** rpm
